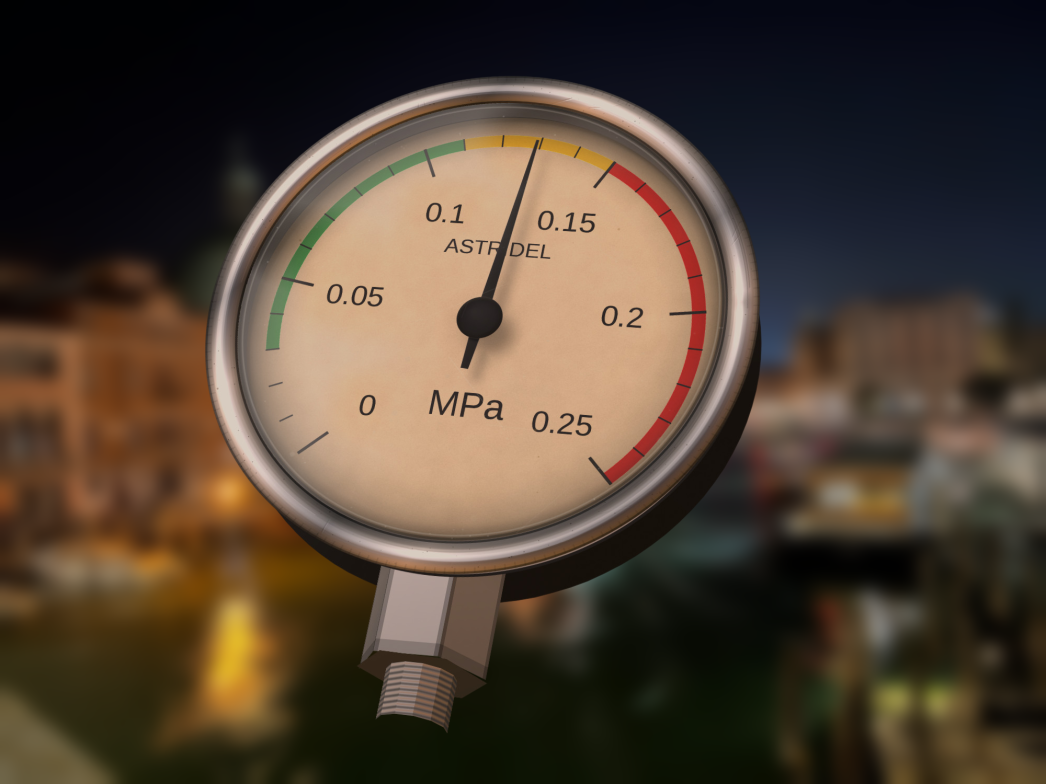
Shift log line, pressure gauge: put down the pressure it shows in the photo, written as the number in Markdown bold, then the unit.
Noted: **0.13** MPa
